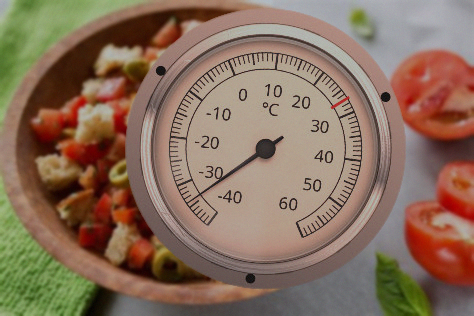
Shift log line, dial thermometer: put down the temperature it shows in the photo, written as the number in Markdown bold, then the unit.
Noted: **-34** °C
